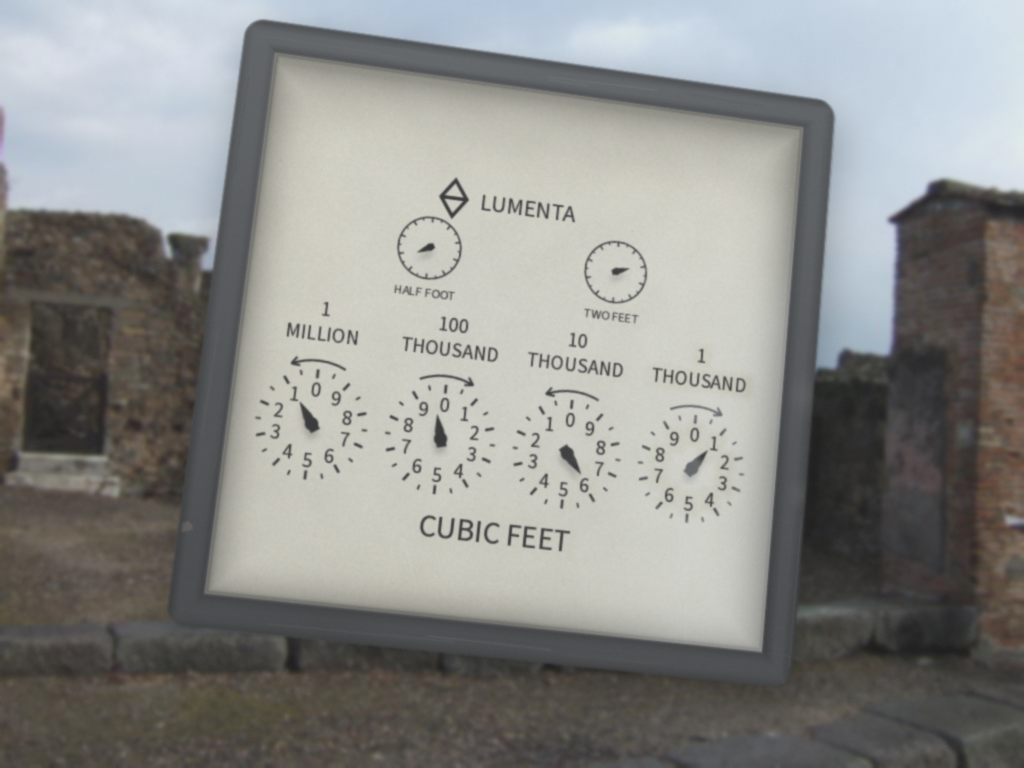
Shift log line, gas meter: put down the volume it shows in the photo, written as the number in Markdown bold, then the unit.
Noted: **96100** ft³
